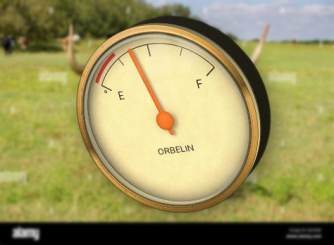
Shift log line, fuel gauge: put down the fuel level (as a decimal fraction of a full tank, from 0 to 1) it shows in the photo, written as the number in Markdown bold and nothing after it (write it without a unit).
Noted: **0.375**
